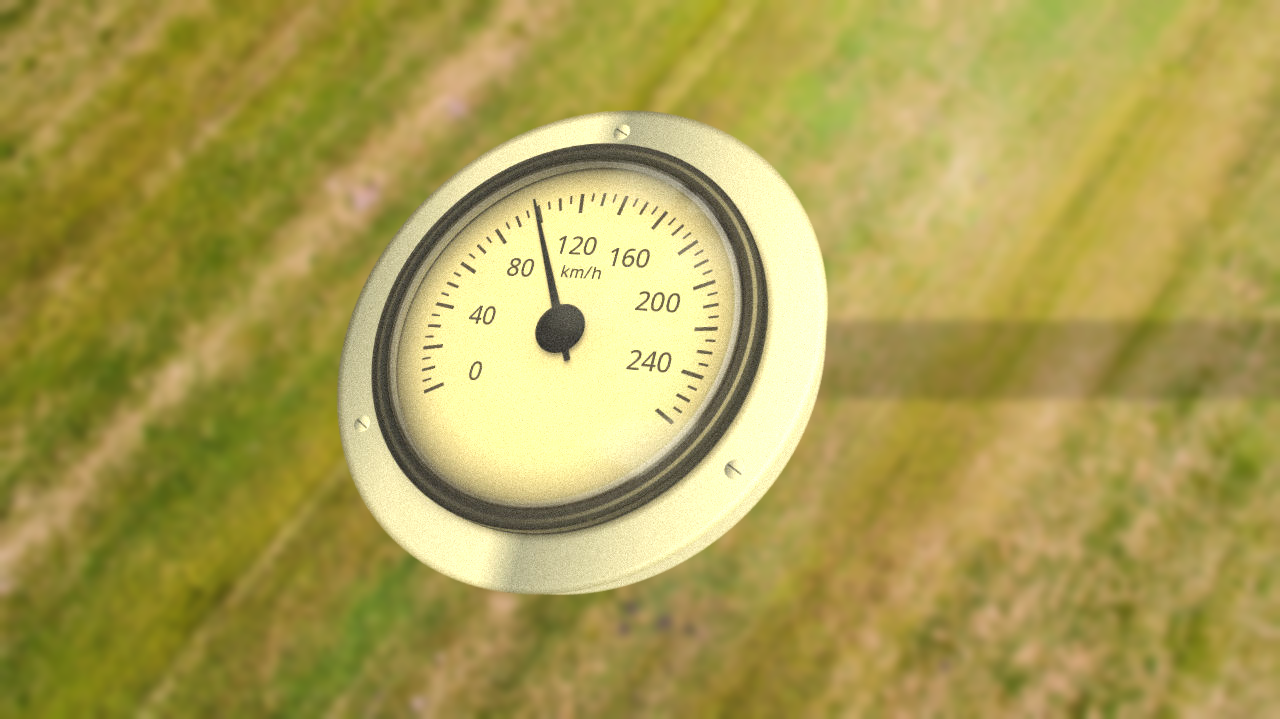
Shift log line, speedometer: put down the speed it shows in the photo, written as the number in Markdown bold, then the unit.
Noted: **100** km/h
